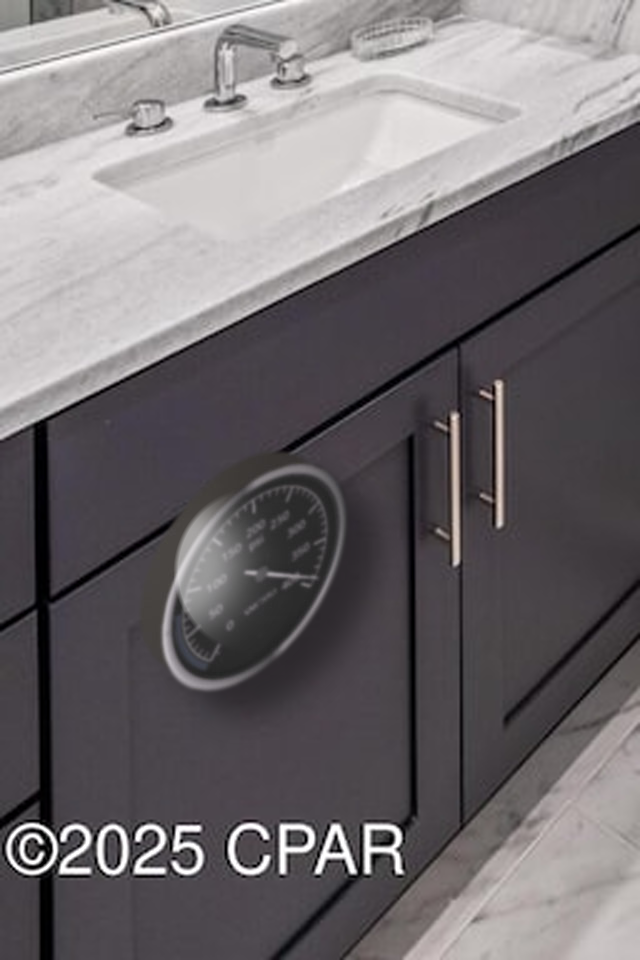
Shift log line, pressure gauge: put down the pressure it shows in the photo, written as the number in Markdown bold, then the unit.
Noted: **390** psi
